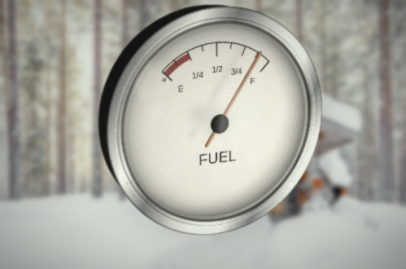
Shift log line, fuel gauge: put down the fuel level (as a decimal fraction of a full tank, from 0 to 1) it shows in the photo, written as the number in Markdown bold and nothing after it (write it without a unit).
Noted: **0.875**
